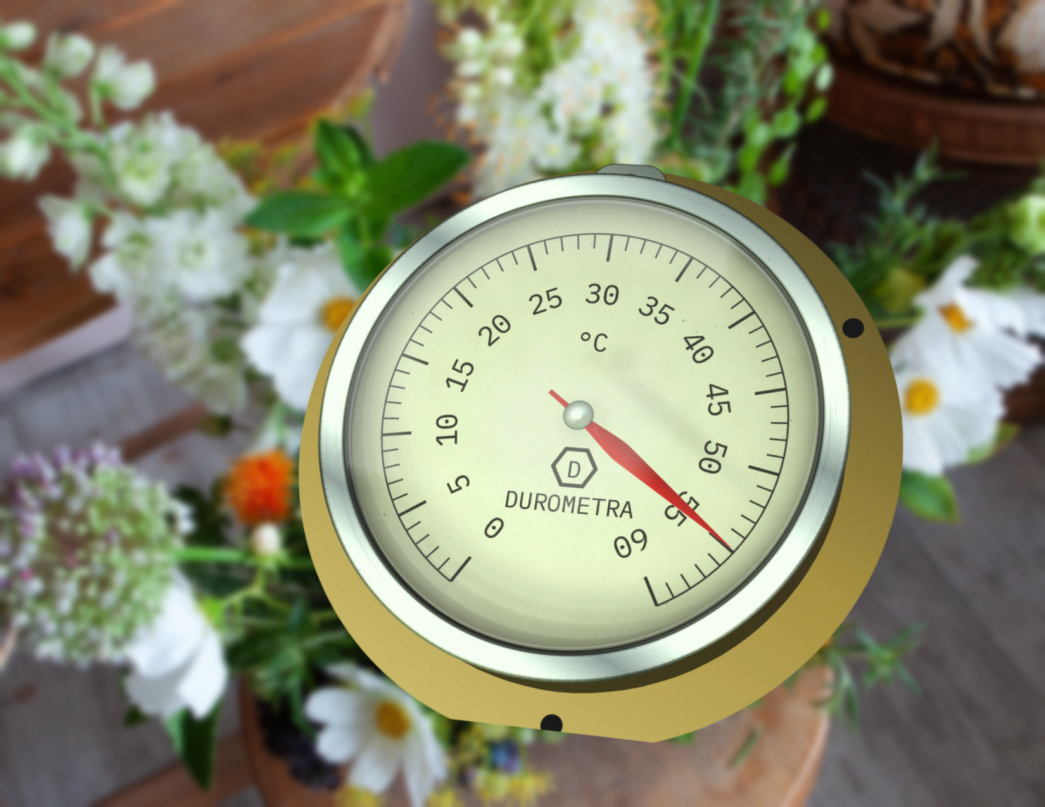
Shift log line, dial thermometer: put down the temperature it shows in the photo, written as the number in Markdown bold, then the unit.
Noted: **55** °C
